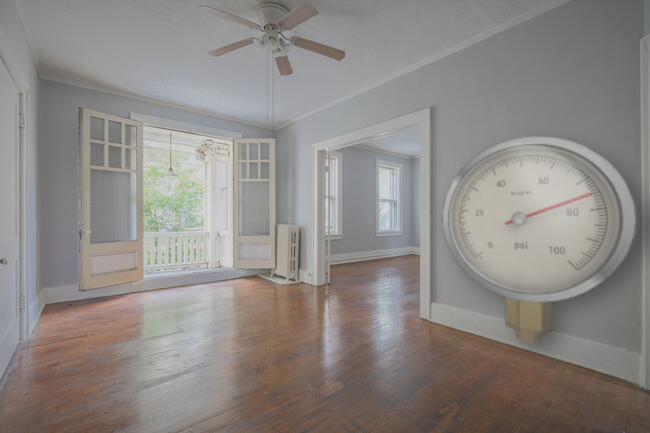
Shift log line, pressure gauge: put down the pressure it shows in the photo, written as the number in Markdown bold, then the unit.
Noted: **75** psi
